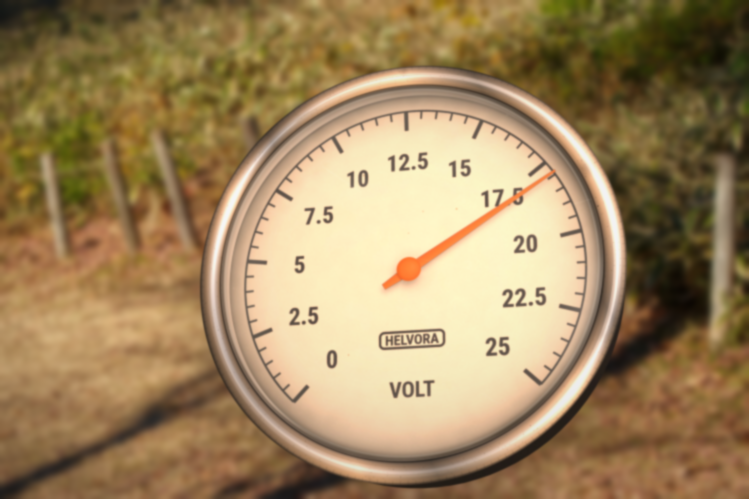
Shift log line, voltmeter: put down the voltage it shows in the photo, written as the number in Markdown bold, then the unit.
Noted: **18** V
